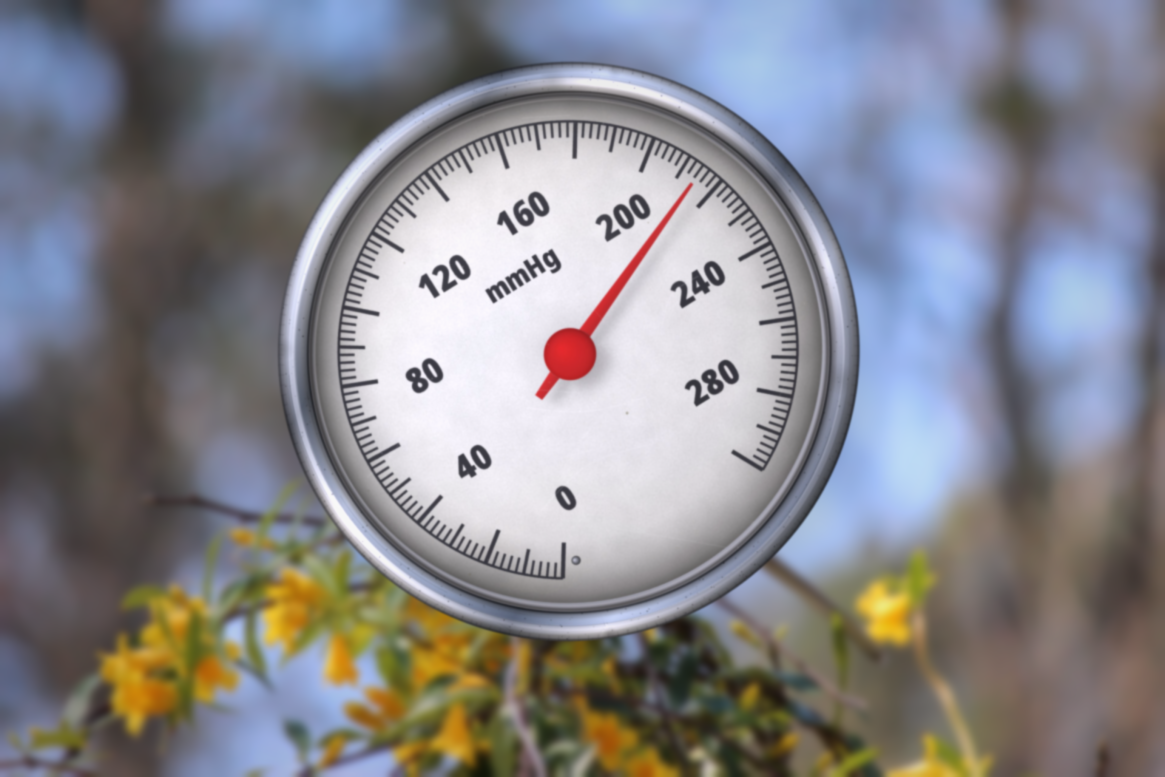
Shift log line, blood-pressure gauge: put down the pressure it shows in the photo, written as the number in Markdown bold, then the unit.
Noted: **214** mmHg
